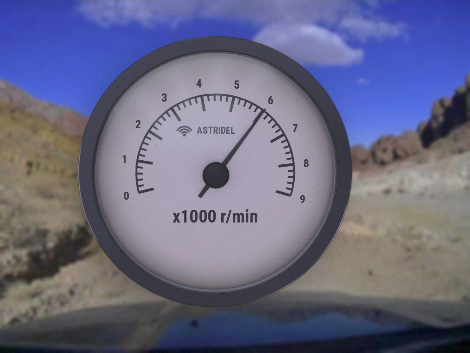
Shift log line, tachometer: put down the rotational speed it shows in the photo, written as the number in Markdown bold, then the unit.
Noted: **6000** rpm
